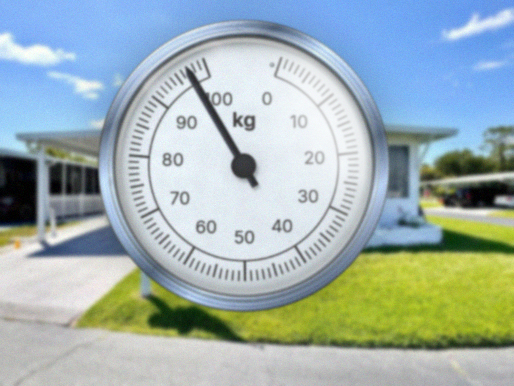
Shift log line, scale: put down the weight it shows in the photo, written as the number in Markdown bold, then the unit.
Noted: **97** kg
